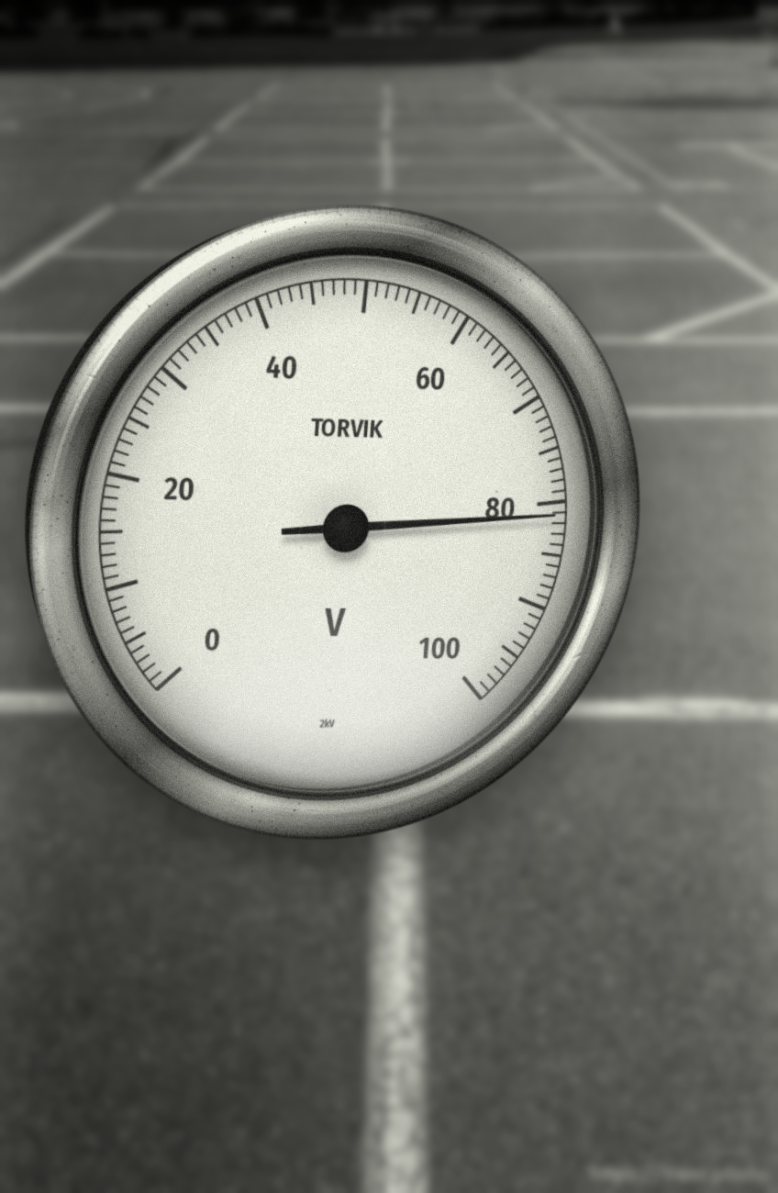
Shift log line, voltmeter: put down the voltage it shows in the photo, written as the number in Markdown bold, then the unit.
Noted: **81** V
